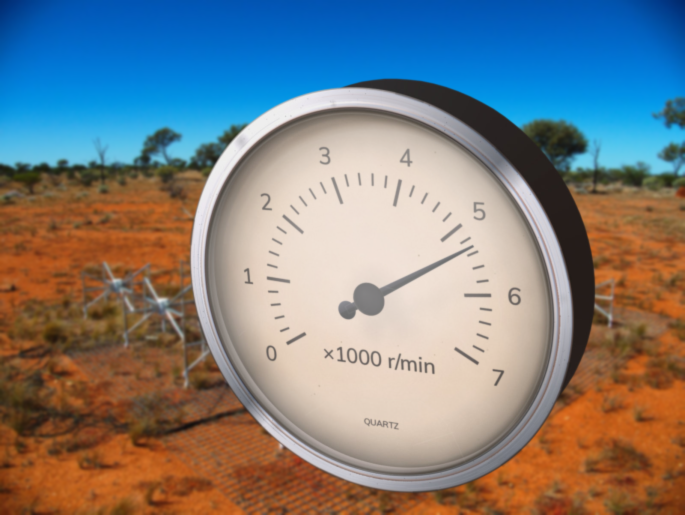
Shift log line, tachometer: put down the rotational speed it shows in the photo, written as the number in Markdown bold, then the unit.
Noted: **5300** rpm
